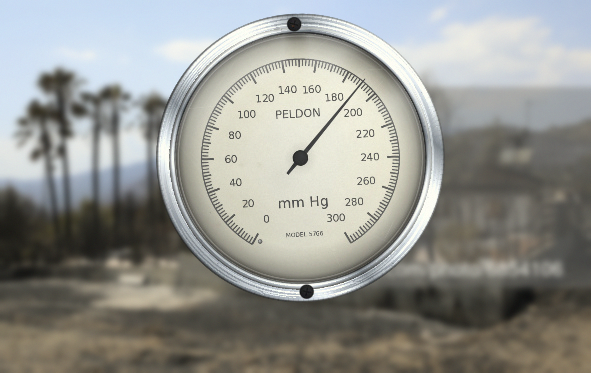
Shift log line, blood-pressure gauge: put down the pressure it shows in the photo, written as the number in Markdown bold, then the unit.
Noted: **190** mmHg
